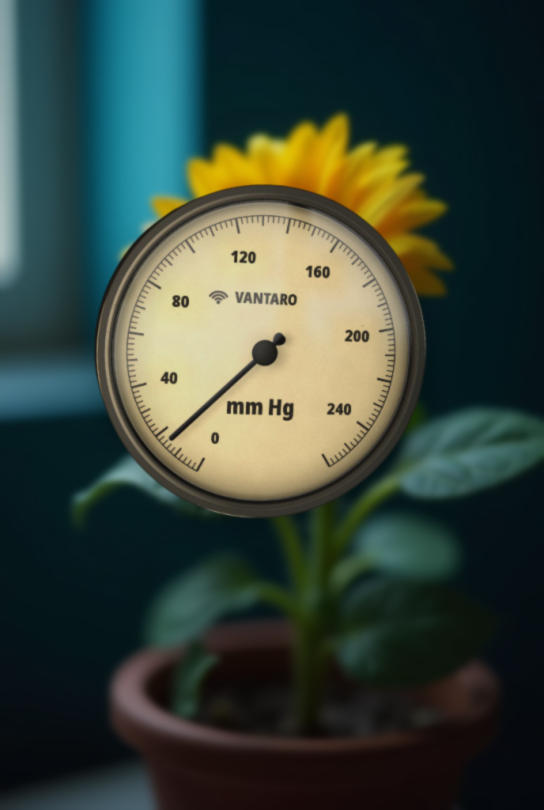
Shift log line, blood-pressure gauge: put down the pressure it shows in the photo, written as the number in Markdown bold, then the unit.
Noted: **16** mmHg
